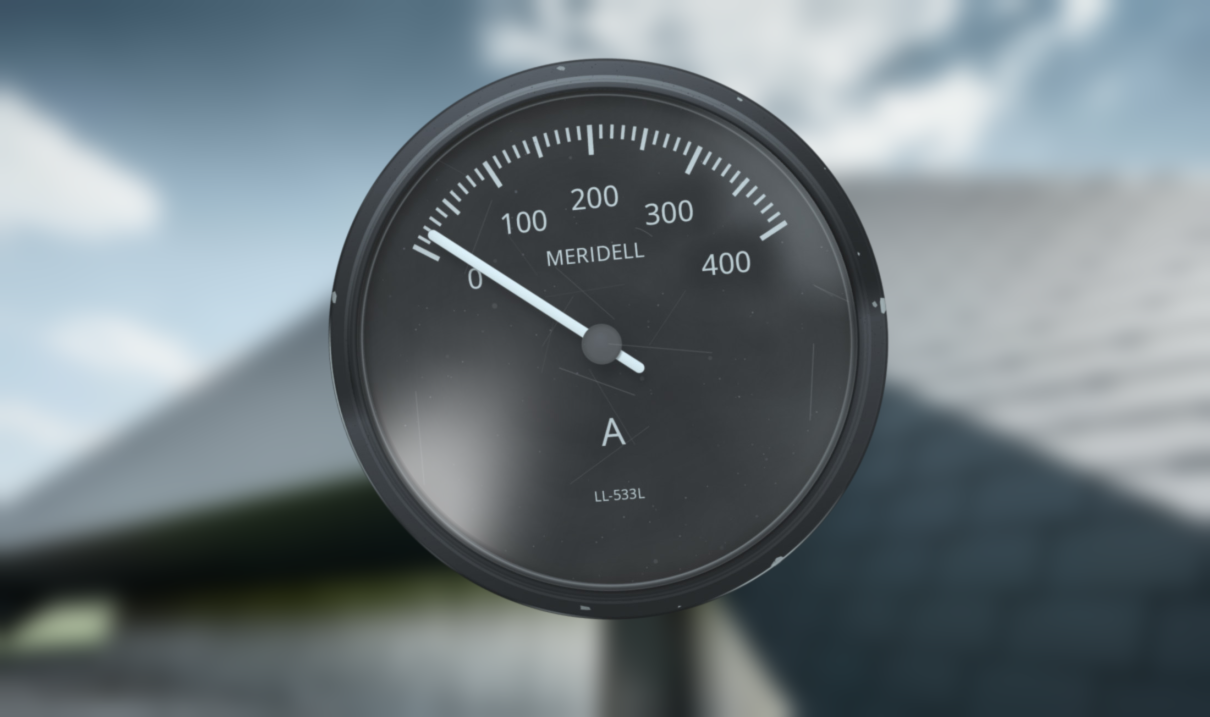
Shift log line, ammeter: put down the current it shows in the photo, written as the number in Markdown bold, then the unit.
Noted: **20** A
